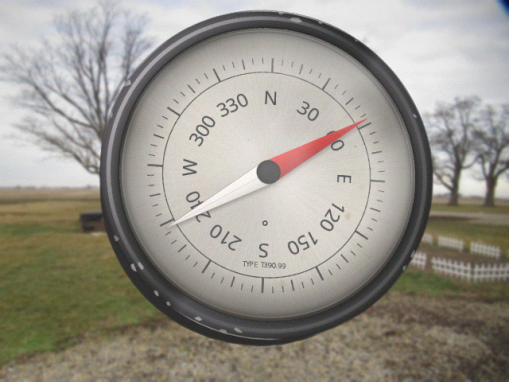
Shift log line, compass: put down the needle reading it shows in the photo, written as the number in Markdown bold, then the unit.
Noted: **57.5** °
